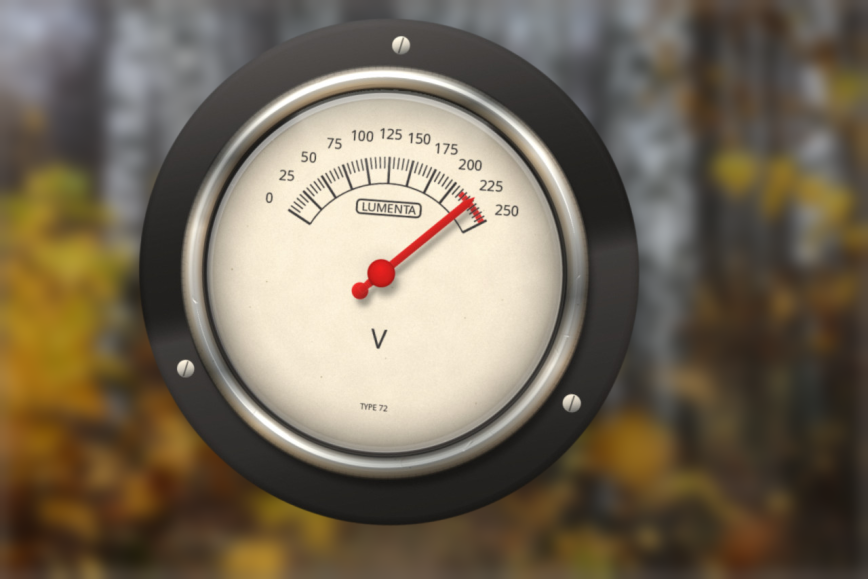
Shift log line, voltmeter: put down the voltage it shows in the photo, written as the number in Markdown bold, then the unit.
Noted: **225** V
